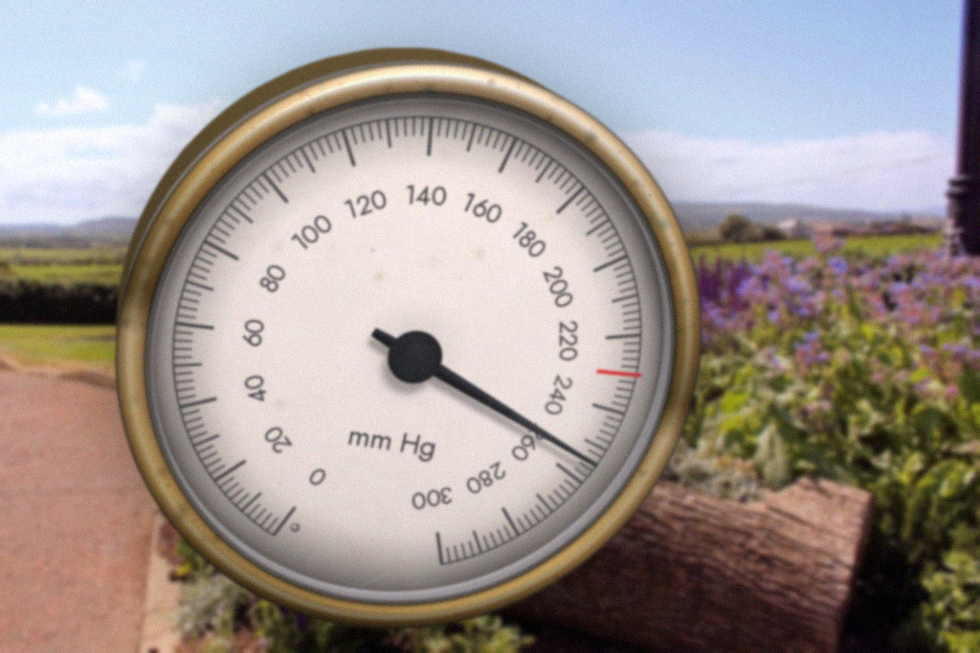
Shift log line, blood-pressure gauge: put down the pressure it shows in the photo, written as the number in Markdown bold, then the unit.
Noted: **254** mmHg
